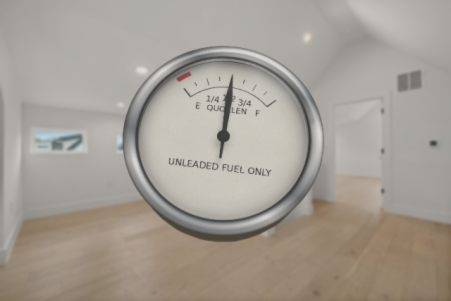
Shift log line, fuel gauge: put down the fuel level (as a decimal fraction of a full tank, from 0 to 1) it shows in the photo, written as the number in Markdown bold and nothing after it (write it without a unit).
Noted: **0.5**
